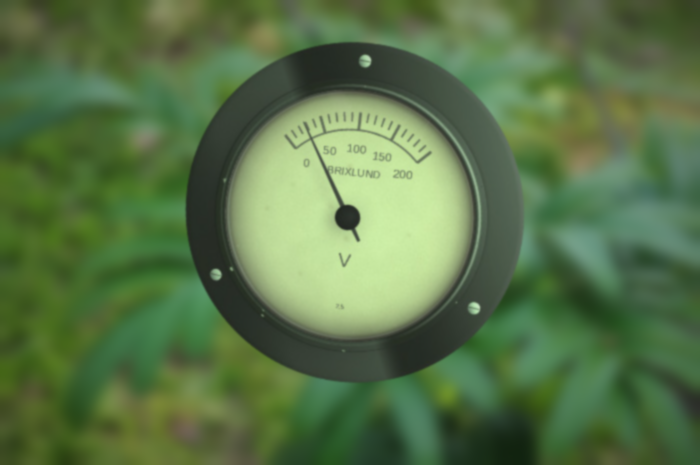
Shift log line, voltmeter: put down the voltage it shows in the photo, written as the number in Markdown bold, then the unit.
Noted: **30** V
